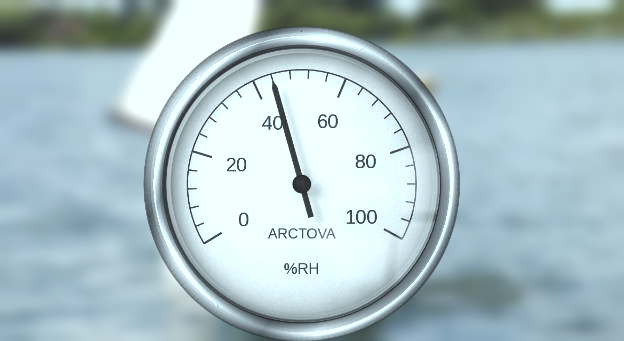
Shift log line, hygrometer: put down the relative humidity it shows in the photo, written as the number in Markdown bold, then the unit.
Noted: **44** %
